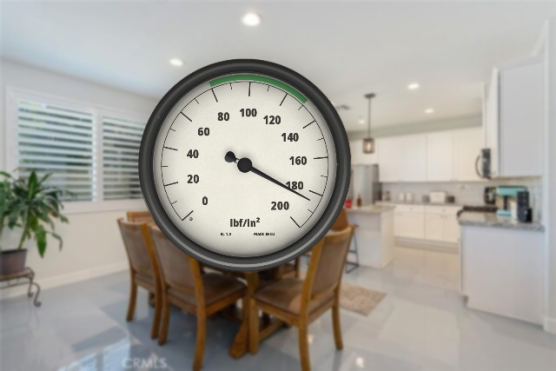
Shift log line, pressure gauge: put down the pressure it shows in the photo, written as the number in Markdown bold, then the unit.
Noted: **185** psi
